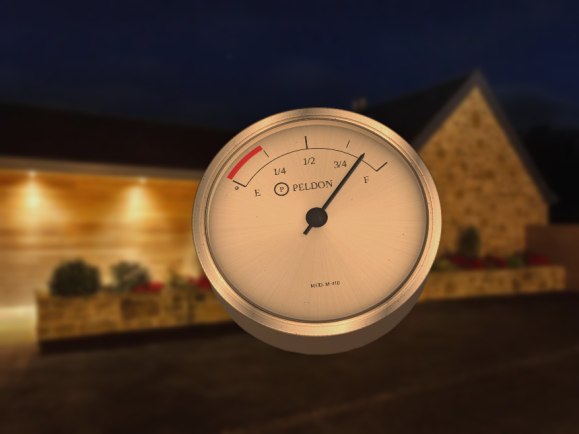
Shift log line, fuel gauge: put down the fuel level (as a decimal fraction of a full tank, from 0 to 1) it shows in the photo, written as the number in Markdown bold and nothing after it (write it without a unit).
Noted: **0.875**
